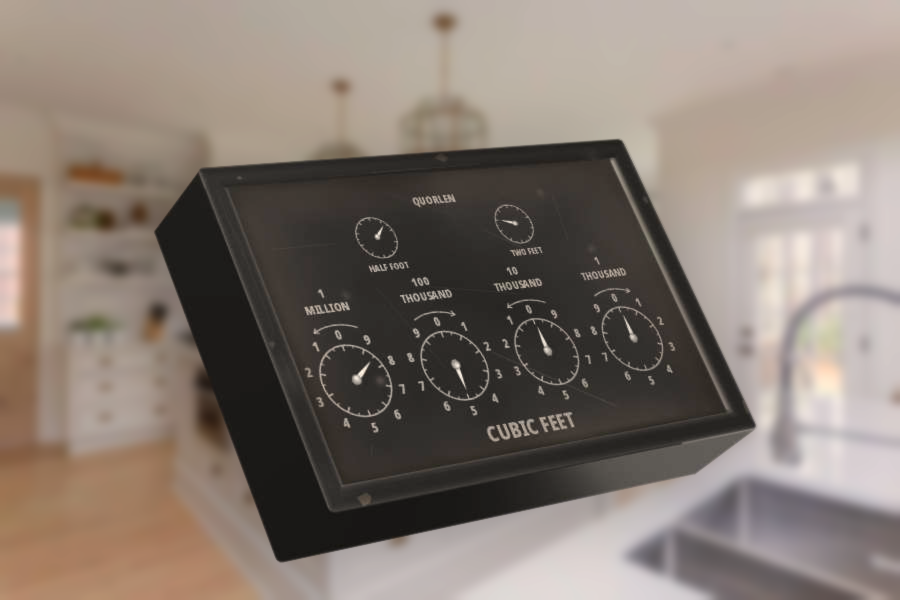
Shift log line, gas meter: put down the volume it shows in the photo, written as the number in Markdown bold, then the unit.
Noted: **850000** ft³
